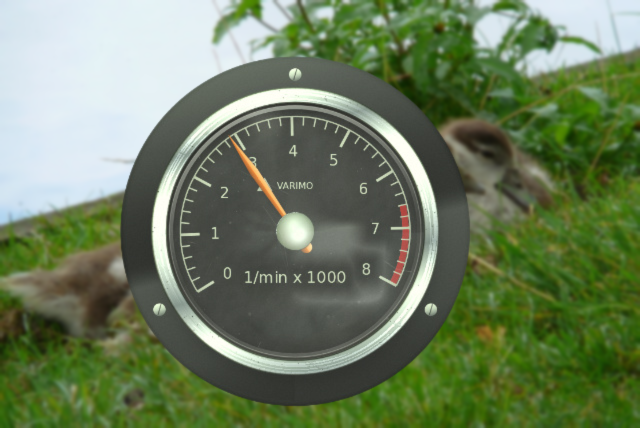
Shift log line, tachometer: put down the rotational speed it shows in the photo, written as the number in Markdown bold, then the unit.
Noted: **2900** rpm
